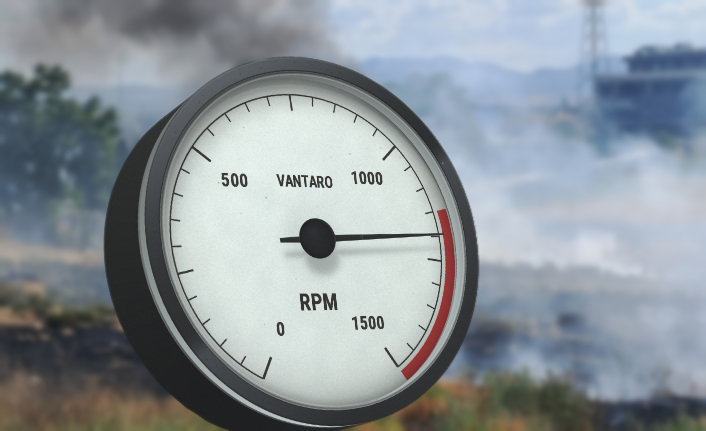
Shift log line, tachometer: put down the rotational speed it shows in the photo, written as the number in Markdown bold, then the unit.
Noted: **1200** rpm
